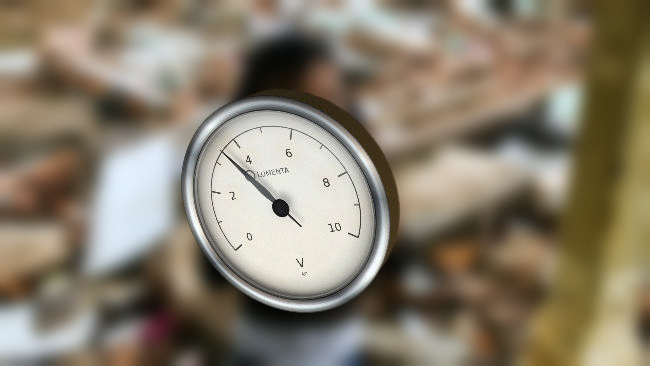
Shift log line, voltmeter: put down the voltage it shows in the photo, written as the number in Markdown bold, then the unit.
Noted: **3.5** V
